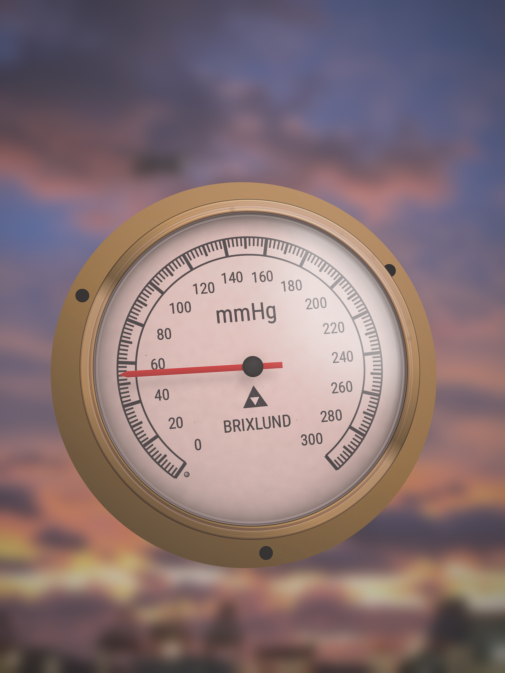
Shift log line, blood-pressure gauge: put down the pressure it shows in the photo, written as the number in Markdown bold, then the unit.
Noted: **54** mmHg
